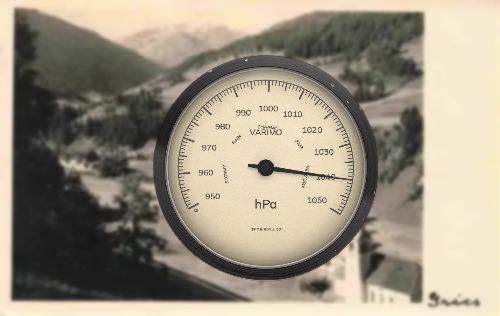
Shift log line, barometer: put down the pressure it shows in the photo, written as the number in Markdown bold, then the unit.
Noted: **1040** hPa
